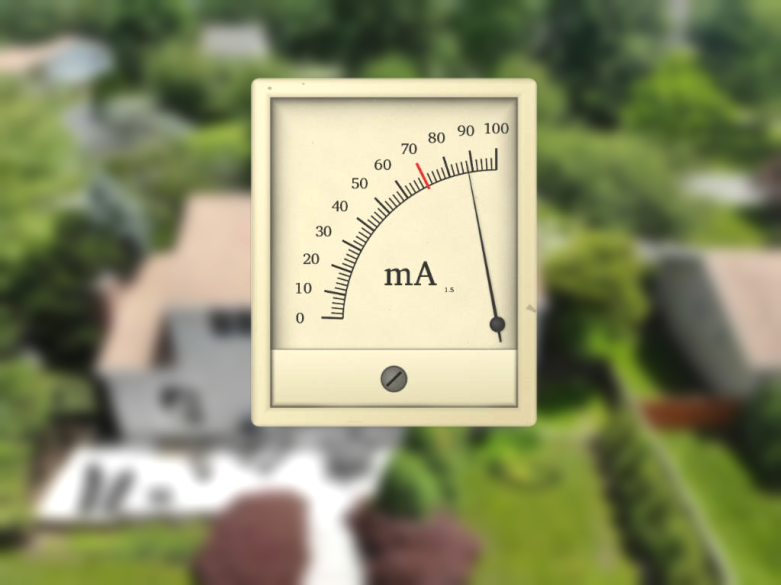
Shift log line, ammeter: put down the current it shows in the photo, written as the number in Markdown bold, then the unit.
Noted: **88** mA
